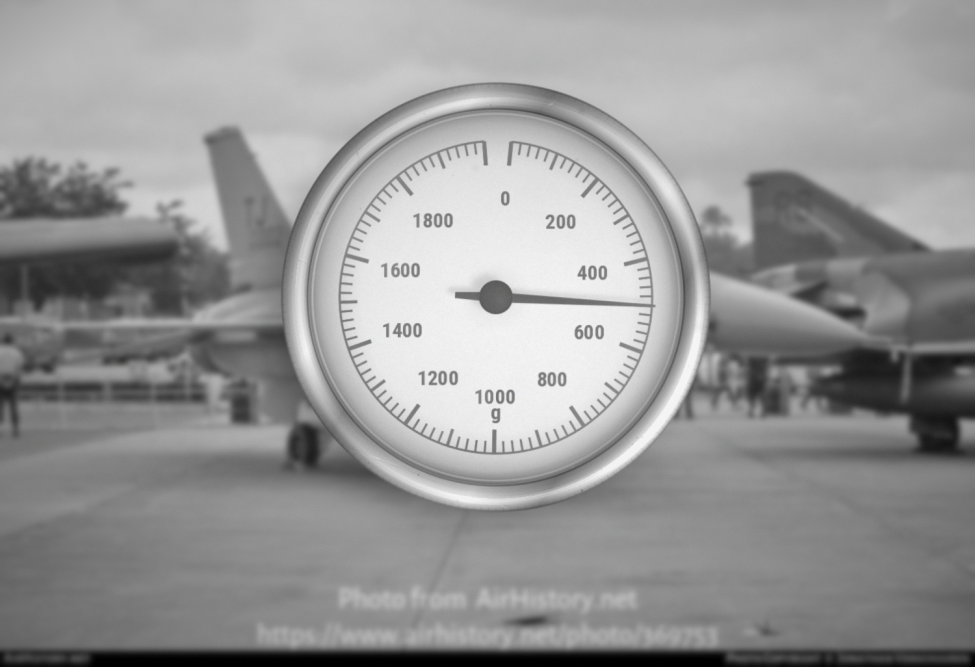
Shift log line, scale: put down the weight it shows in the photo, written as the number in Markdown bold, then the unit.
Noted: **500** g
